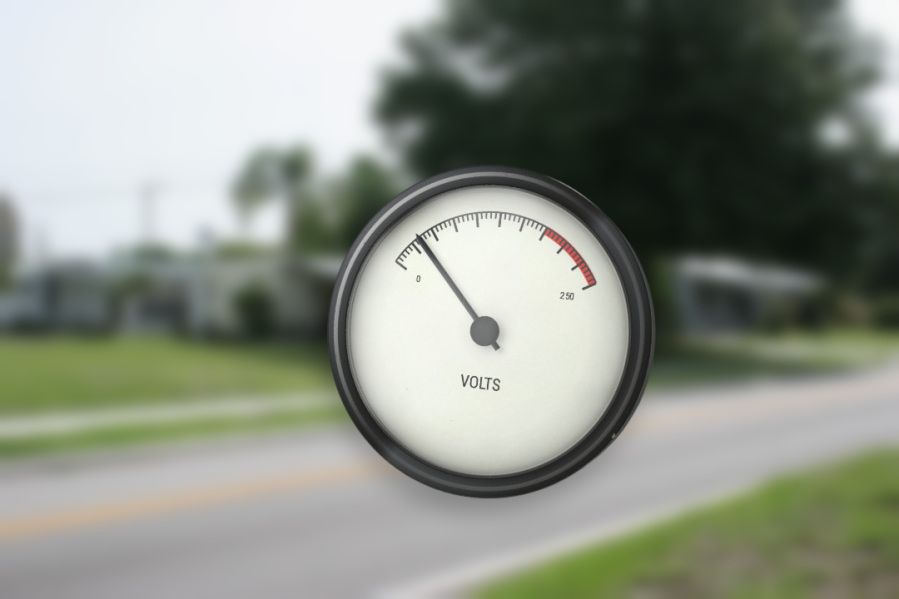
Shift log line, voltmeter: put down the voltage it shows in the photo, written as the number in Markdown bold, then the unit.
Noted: **35** V
